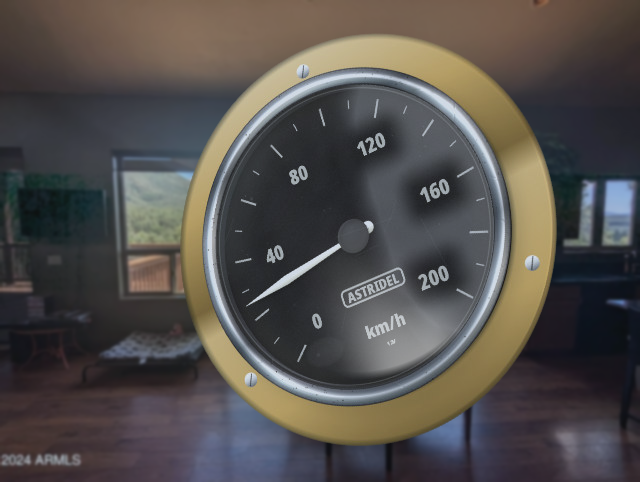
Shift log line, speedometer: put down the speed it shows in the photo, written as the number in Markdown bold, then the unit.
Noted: **25** km/h
